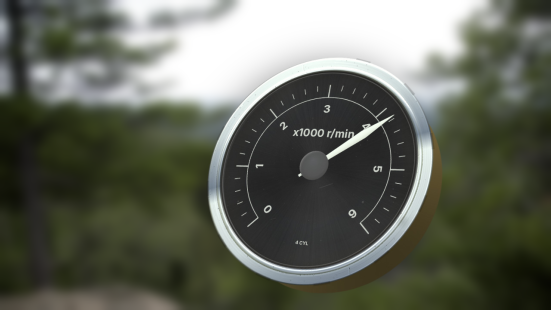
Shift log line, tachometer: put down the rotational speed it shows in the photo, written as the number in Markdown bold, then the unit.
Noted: **4200** rpm
